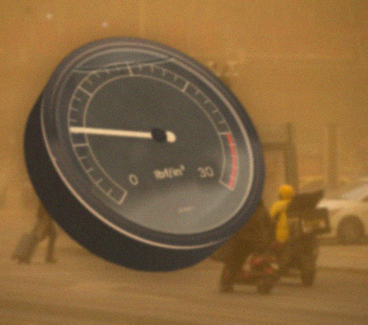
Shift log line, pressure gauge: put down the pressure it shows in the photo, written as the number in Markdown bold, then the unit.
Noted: **6** psi
